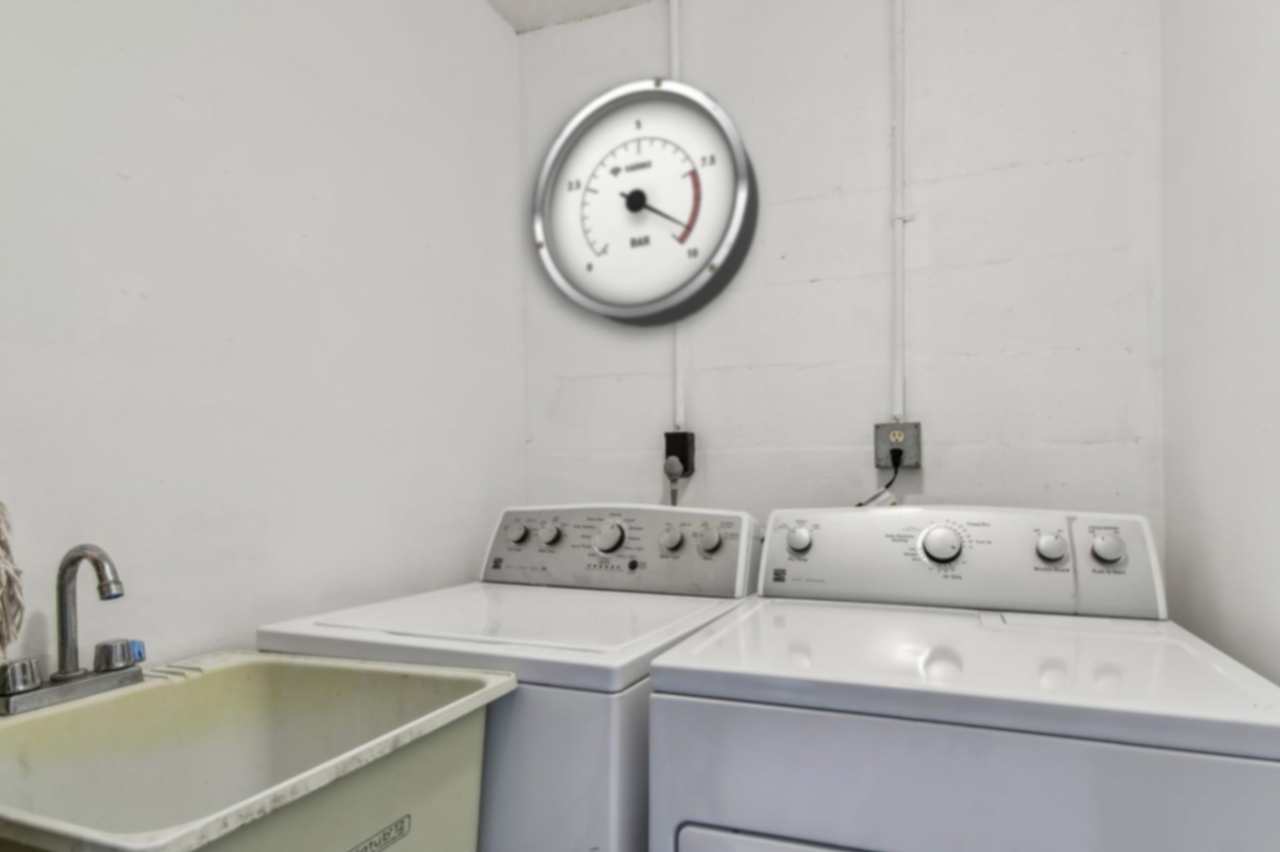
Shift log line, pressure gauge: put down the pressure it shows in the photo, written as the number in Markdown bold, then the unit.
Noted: **9.5** bar
